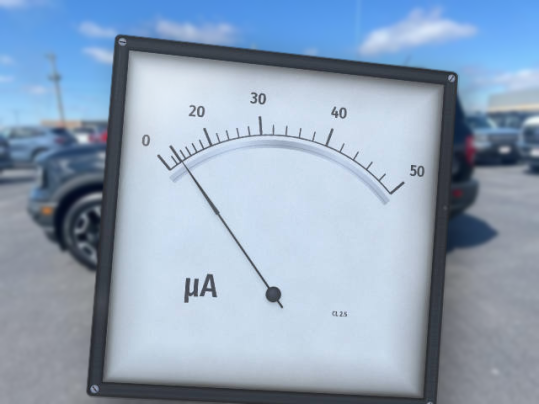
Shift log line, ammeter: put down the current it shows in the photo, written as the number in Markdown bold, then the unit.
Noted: **10** µA
